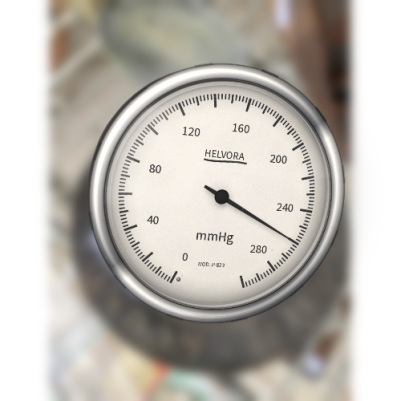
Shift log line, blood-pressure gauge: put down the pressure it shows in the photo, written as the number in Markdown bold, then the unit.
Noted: **260** mmHg
